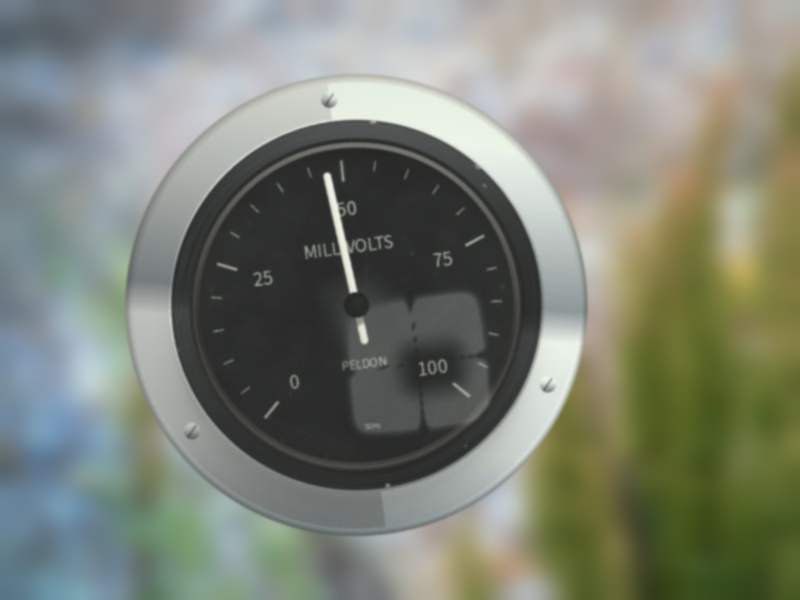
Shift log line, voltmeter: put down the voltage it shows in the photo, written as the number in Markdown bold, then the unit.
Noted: **47.5** mV
